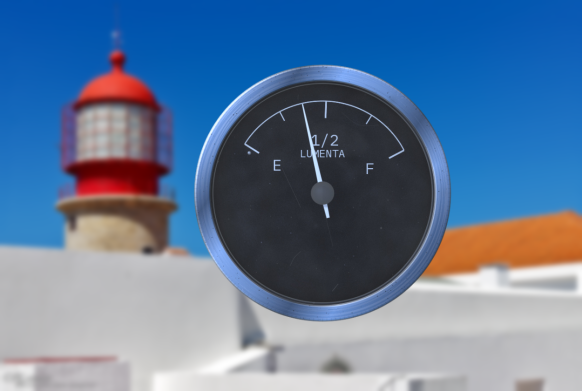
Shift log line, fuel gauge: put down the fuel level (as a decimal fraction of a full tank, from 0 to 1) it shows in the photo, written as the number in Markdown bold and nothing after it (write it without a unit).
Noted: **0.375**
